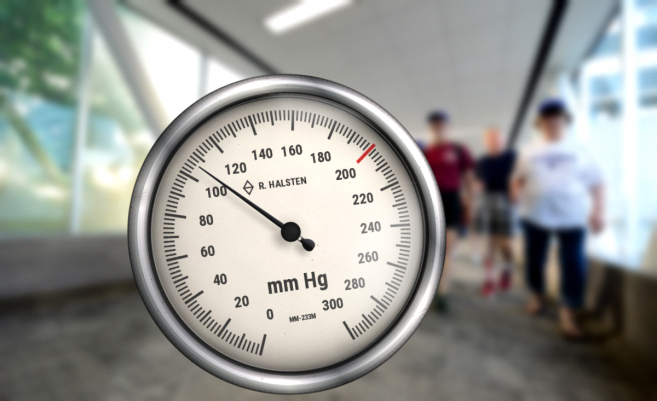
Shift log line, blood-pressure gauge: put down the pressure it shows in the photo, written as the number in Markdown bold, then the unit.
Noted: **106** mmHg
